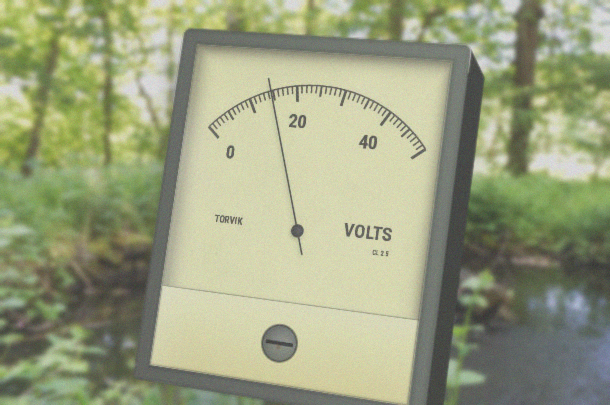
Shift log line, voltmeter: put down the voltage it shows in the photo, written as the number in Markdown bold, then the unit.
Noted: **15** V
